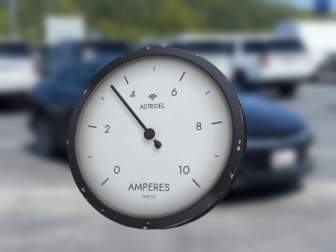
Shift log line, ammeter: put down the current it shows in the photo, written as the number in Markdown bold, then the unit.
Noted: **3.5** A
